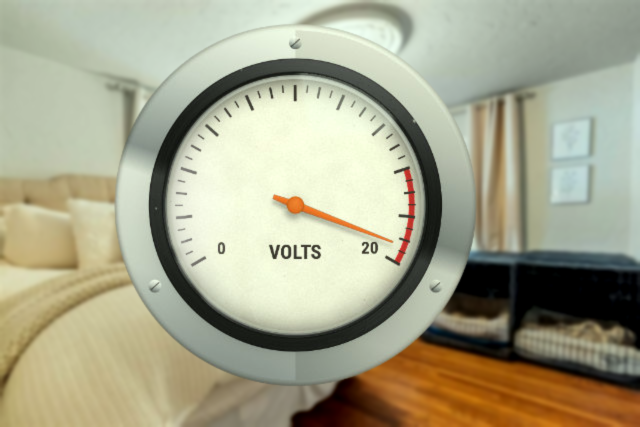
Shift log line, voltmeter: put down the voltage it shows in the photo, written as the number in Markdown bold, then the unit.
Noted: **19.25** V
